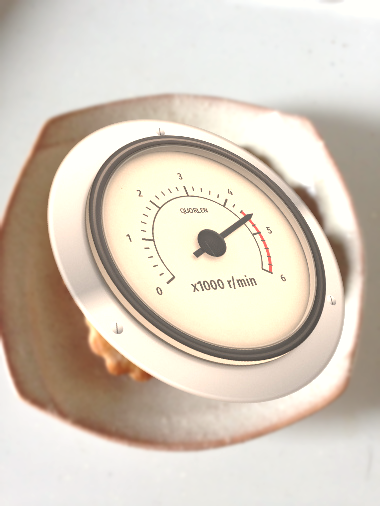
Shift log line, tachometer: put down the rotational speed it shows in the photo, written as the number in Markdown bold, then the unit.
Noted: **4600** rpm
